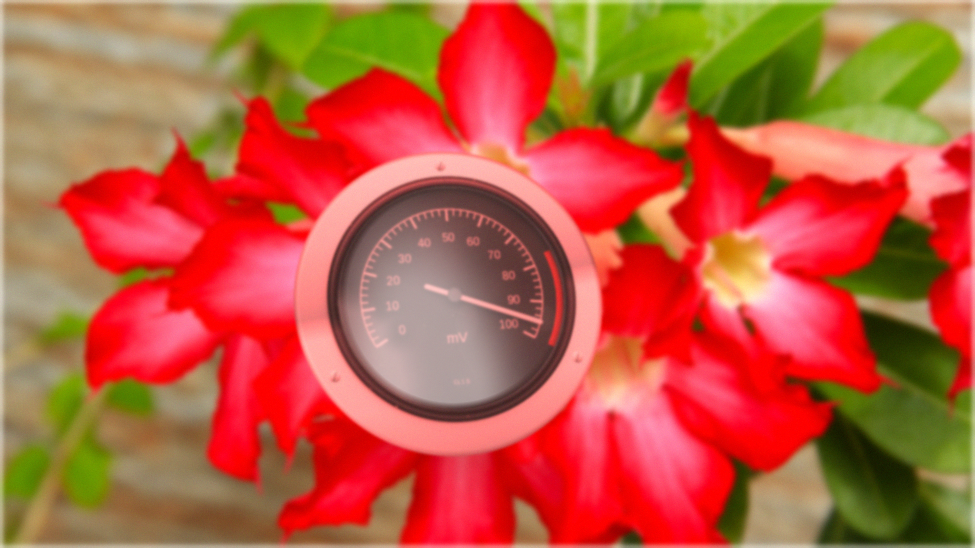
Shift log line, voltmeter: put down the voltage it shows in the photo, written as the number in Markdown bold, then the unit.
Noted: **96** mV
